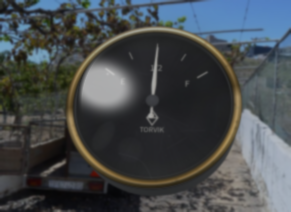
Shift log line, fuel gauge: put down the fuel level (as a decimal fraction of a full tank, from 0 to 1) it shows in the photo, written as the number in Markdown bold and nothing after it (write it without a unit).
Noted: **0.5**
